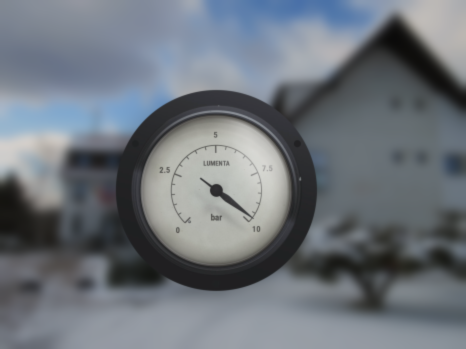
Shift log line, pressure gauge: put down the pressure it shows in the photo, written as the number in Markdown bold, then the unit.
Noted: **9.75** bar
